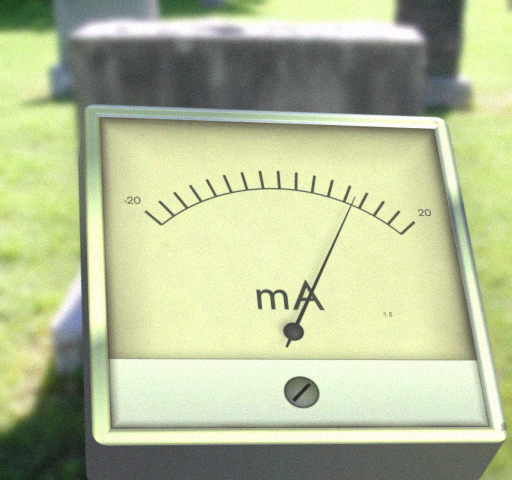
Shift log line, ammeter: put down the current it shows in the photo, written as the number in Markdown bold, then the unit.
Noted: **11.25** mA
